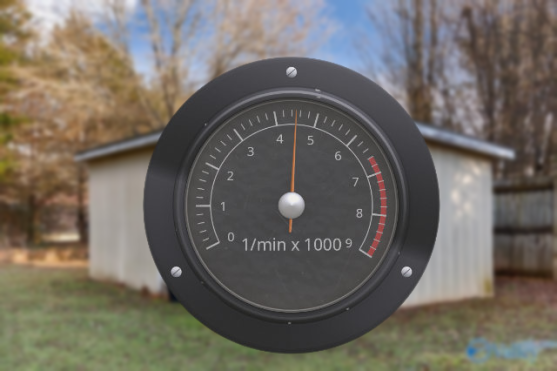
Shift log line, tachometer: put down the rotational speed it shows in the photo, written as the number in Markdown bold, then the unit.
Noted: **4500** rpm
